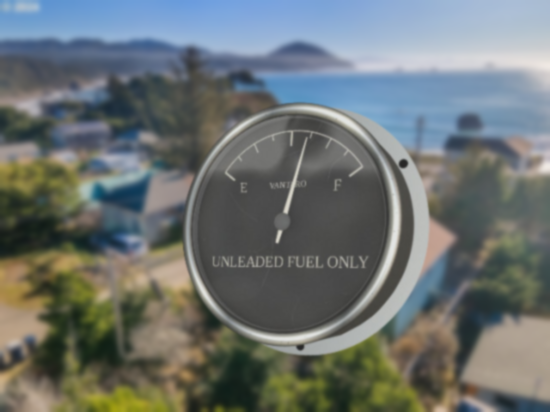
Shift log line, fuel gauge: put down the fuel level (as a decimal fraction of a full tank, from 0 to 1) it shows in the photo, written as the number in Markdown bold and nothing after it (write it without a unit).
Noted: **0.625**
